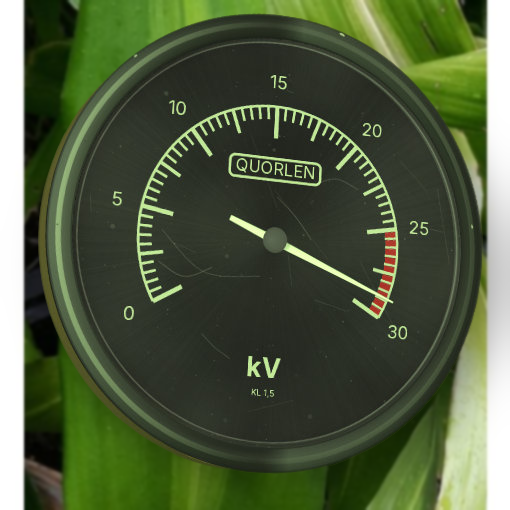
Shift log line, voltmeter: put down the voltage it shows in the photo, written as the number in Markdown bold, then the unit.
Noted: **29** kV
